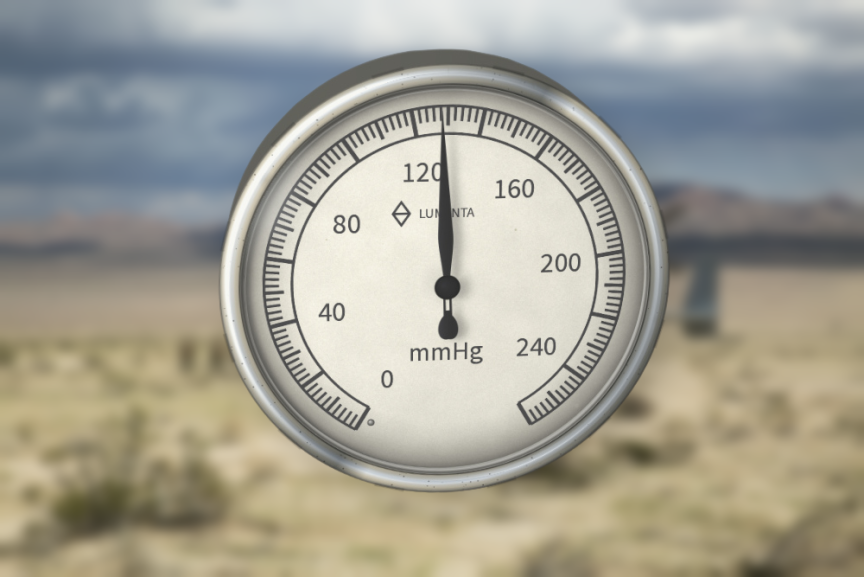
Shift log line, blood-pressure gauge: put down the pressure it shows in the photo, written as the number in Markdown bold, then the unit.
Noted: **128** mmHg
